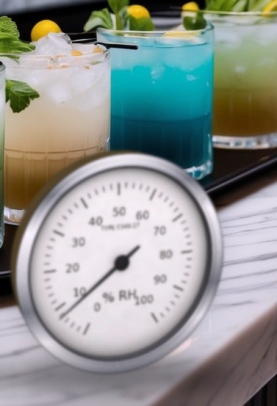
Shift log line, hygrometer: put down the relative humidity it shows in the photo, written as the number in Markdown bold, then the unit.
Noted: **8** %
